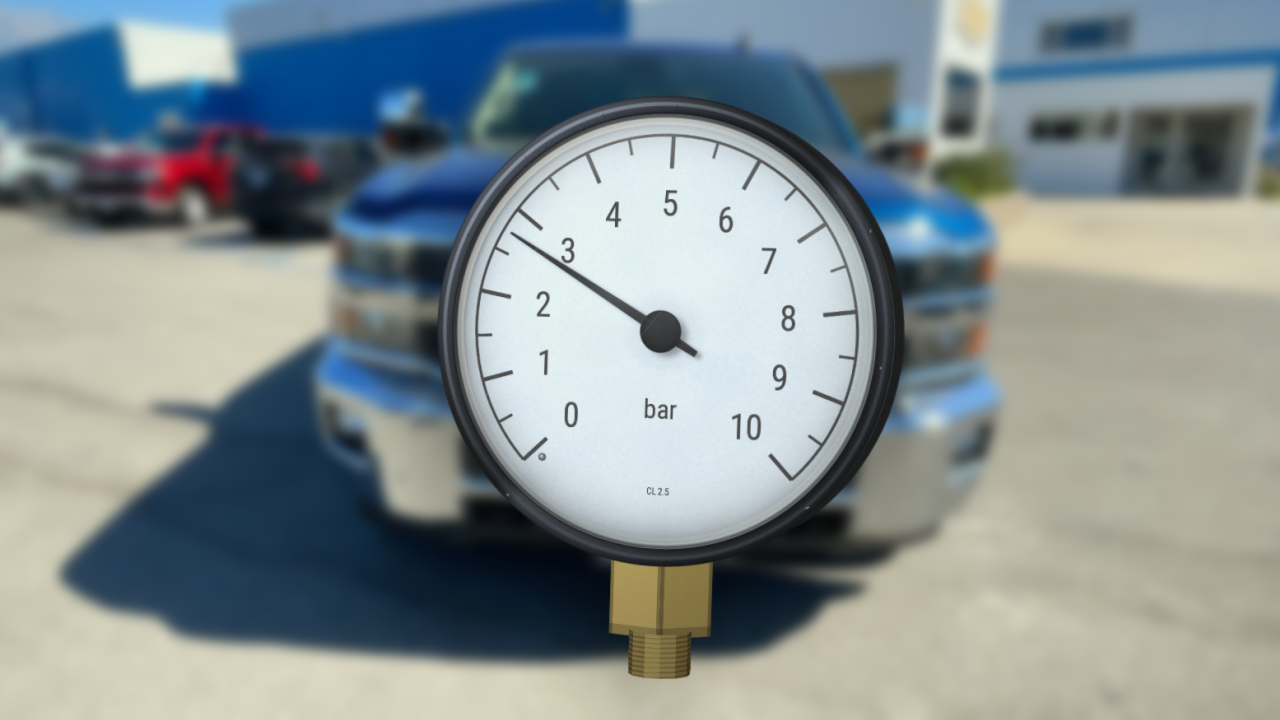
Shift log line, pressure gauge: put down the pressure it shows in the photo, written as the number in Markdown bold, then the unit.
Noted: **2.75** bar
